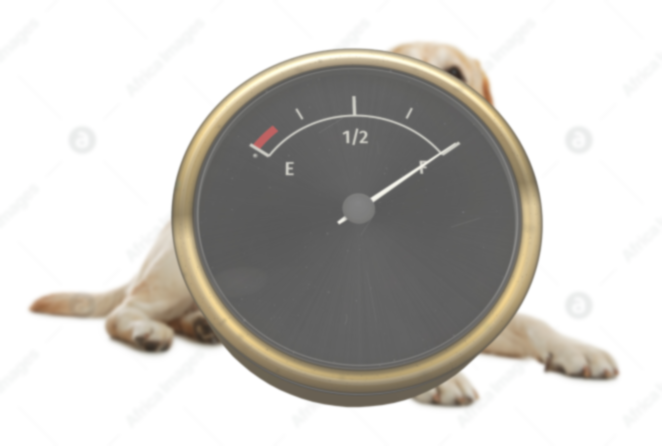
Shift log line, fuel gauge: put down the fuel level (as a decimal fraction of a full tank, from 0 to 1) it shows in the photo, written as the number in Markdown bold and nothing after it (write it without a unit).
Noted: **1**
